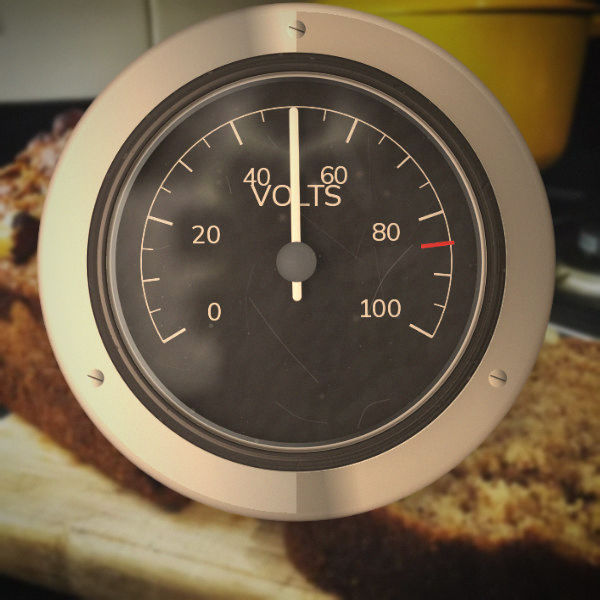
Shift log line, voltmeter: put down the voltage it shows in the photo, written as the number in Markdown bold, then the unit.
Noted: **50** V
